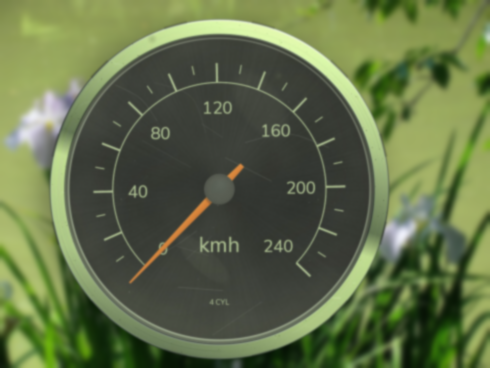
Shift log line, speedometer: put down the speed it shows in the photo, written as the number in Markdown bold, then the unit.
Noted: **0** km/h
